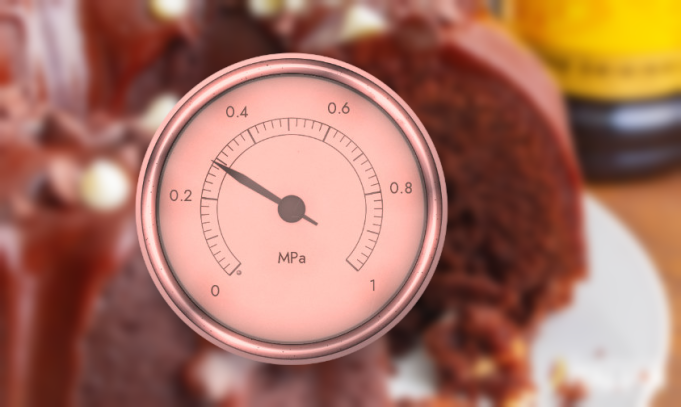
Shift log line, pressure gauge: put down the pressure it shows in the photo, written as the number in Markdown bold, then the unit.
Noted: **0.29** MPa
